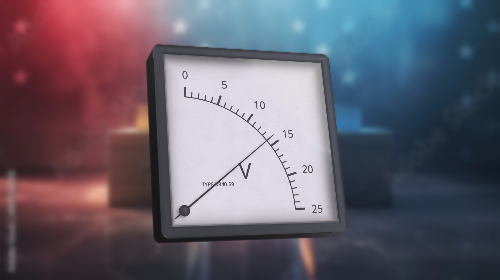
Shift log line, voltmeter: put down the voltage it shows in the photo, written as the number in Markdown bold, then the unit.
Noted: **14** V
